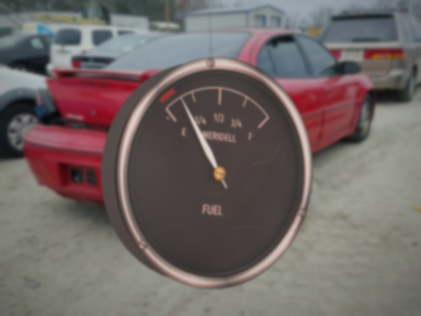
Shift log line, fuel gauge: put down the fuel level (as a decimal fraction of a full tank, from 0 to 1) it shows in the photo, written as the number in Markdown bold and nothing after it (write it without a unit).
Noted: **0.125**
